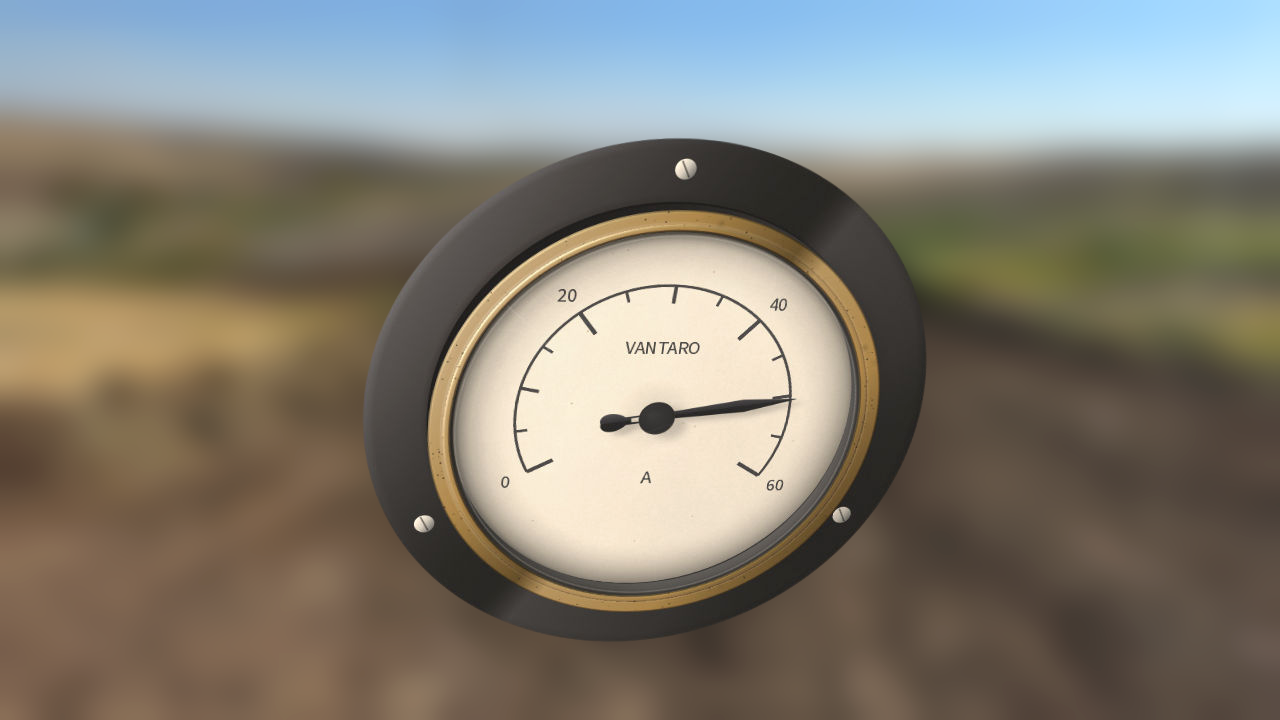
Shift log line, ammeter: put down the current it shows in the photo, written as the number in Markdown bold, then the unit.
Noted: **50** A
